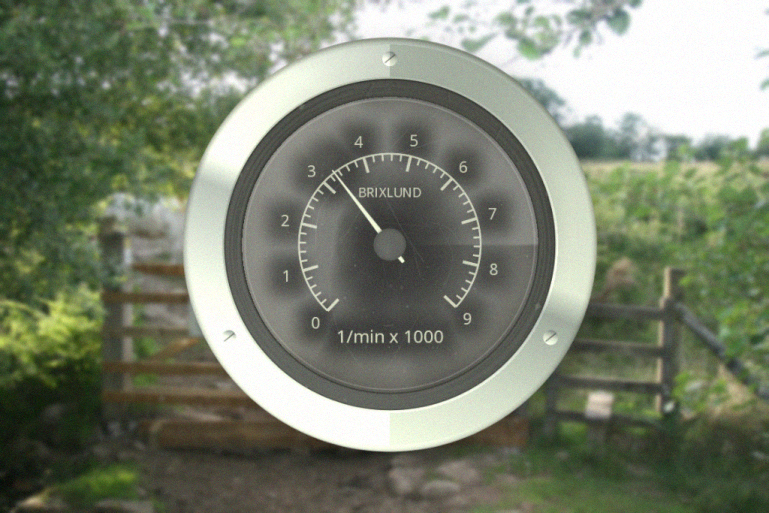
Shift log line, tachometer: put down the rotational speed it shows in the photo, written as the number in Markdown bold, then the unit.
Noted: **3300** rpm
